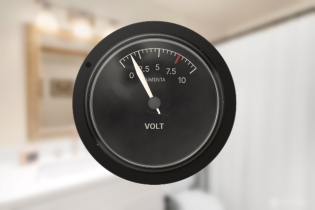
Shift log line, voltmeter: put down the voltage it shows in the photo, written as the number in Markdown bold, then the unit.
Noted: **1.5** V
